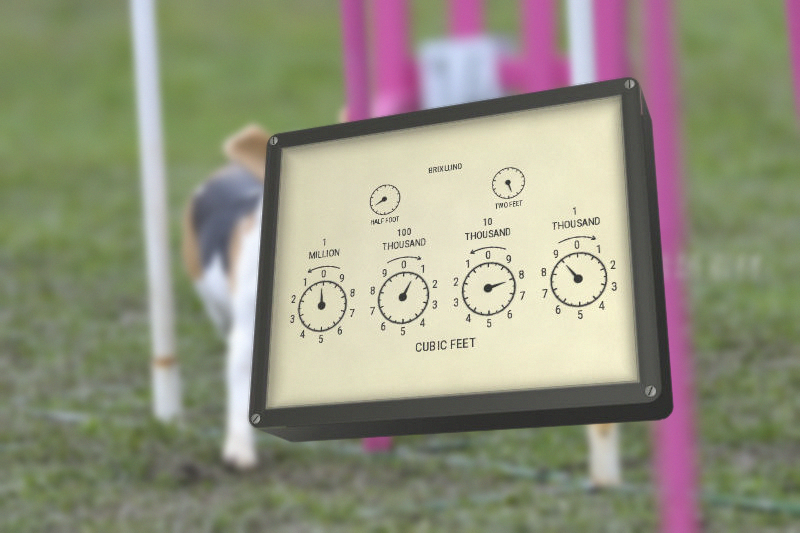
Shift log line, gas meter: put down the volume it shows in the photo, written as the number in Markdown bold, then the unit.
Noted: **7900** ft³
